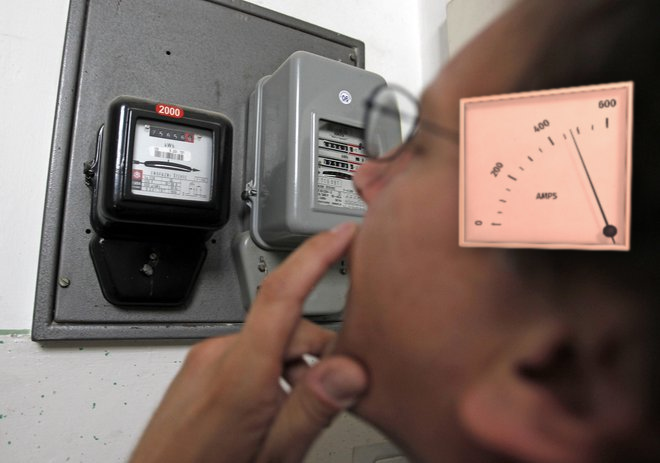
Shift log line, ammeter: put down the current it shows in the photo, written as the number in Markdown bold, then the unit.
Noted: **475** A
